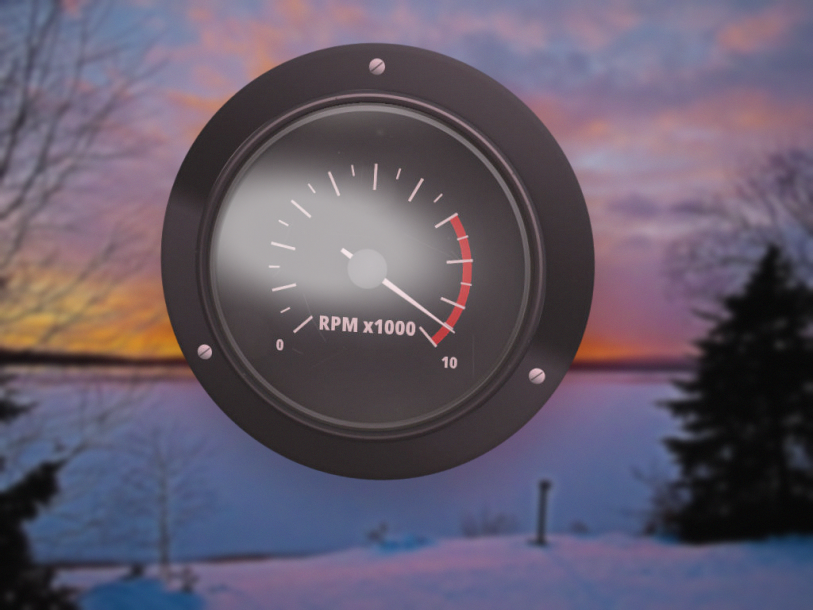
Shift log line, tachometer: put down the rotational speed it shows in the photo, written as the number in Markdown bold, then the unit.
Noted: **9500** rpm
